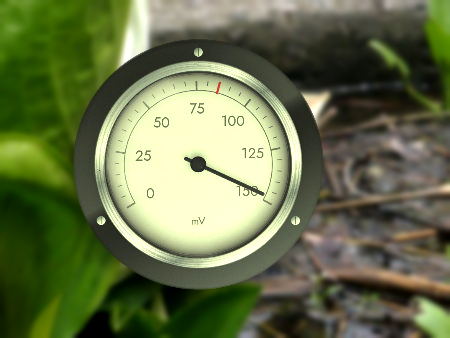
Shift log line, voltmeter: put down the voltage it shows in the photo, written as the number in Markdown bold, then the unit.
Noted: **147.5** mV
